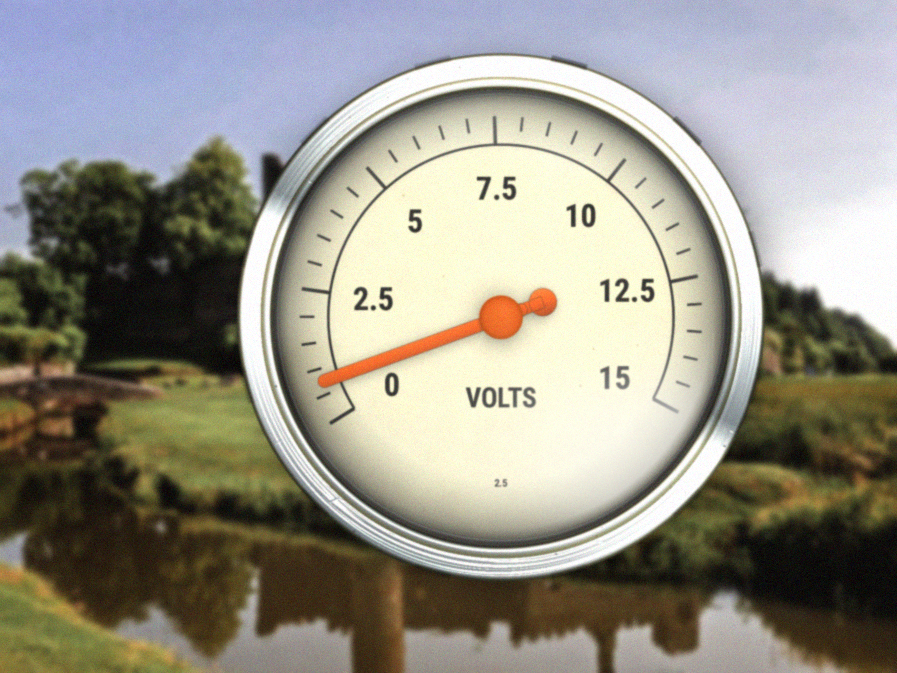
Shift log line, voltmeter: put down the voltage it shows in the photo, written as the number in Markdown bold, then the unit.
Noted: **0.75** V
